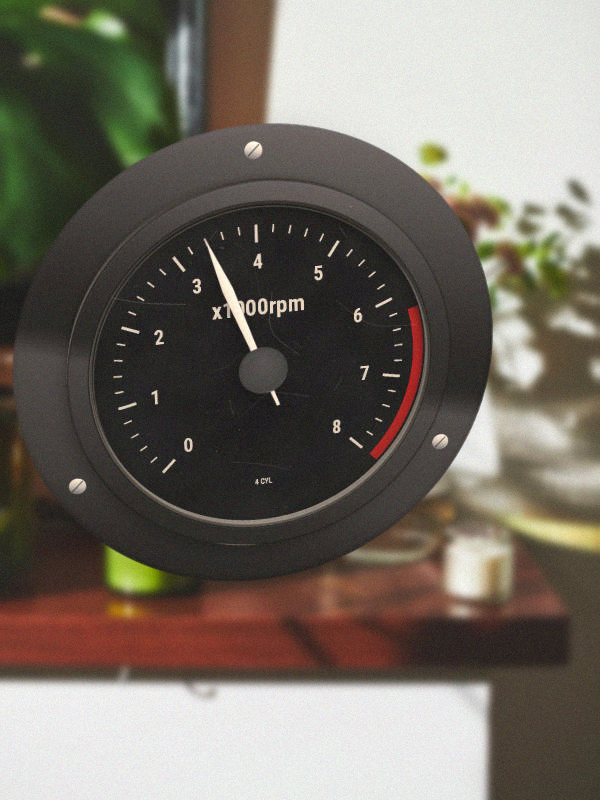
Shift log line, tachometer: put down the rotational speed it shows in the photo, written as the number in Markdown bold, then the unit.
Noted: **3400** rpm
